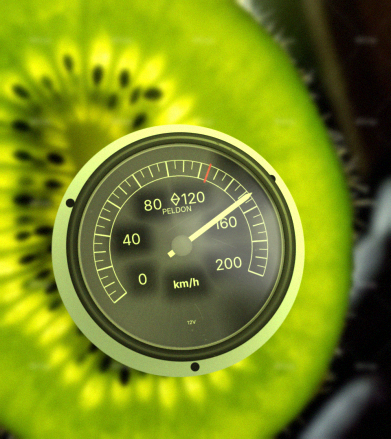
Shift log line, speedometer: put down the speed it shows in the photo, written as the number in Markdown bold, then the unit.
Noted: **152.5** km/h
